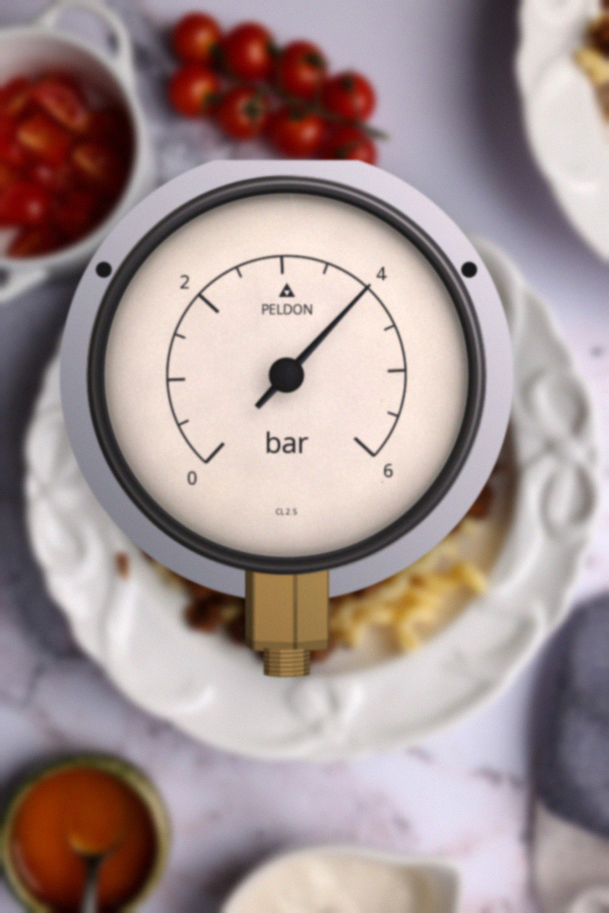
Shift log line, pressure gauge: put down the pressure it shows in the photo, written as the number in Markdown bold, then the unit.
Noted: **4** bar
